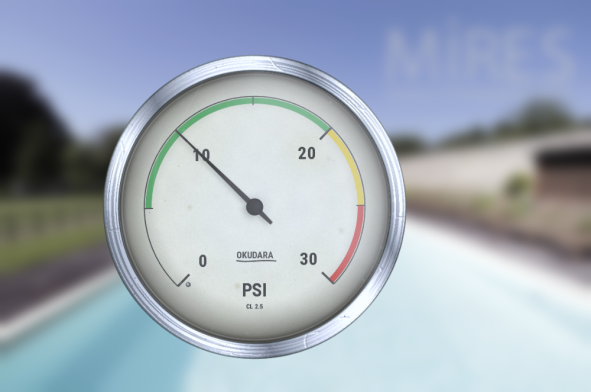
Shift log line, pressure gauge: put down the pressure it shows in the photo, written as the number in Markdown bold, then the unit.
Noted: **10** psi
